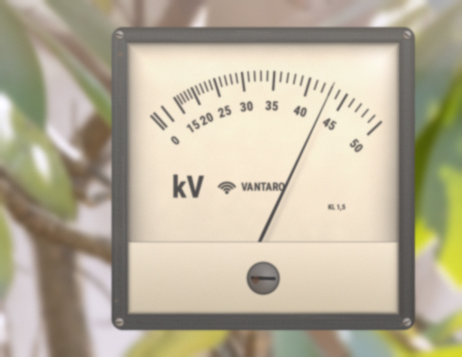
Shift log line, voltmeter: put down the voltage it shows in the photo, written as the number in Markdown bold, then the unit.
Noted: **43** kV
